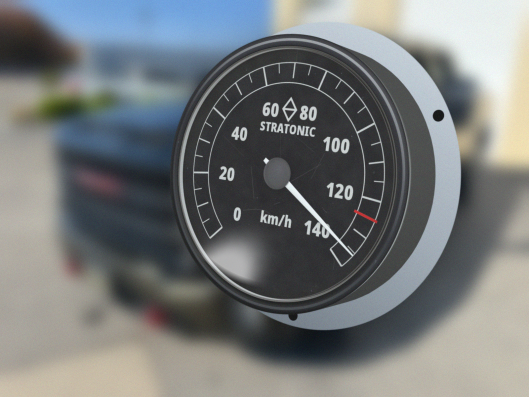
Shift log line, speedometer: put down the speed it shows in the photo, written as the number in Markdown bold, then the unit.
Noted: **135** km/h
